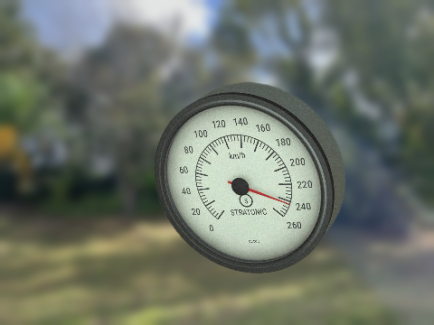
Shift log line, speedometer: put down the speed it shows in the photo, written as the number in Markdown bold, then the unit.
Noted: **240** km/h
